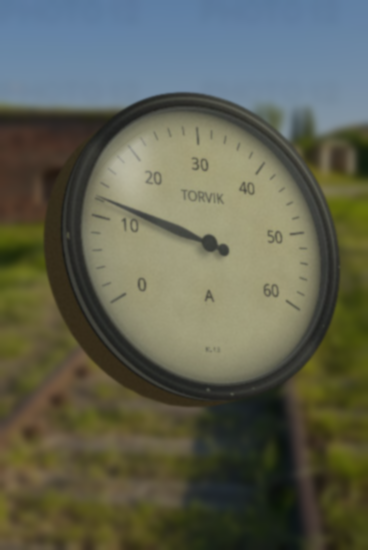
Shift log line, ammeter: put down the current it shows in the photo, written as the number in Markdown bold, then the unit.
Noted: **12** A
